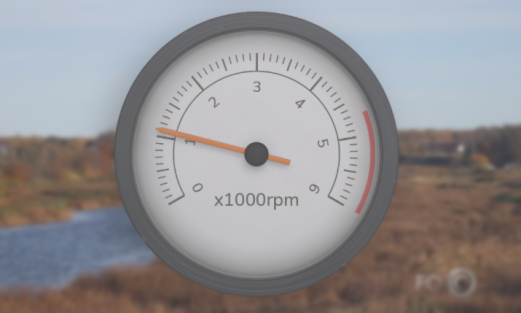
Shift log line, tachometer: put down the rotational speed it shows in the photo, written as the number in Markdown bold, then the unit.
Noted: **1100** rpm
